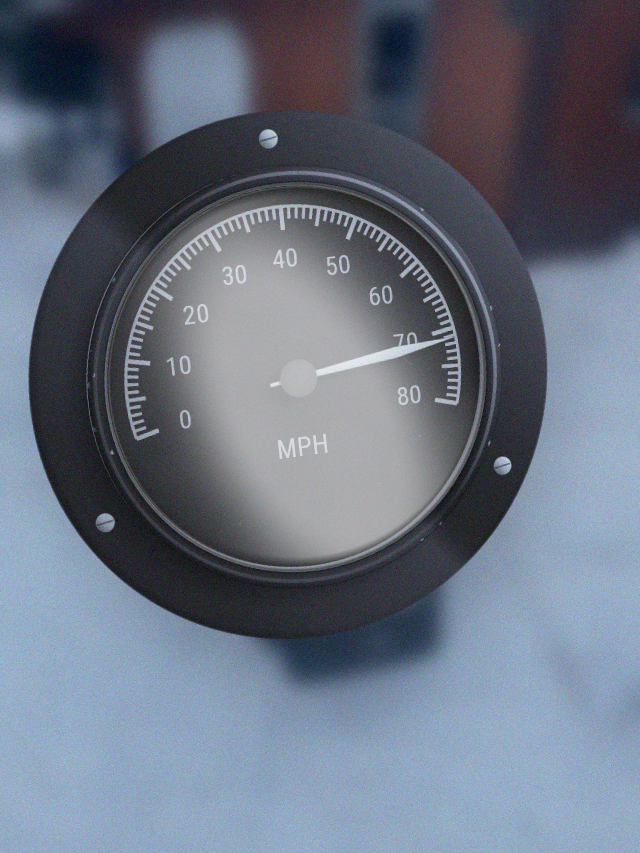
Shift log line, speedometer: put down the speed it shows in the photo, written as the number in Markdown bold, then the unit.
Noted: **71** mph
